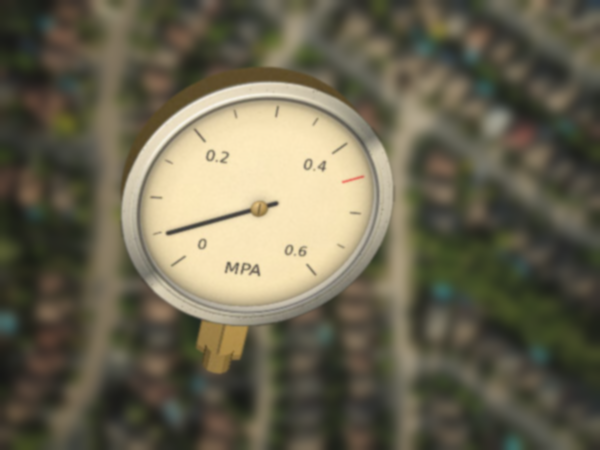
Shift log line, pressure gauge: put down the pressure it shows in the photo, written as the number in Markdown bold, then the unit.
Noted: **0.05** MPa
